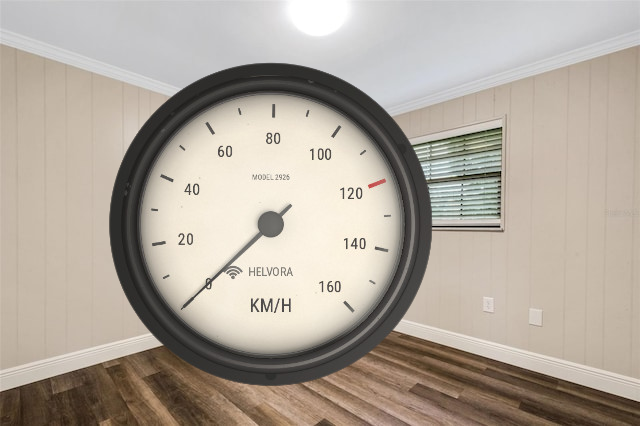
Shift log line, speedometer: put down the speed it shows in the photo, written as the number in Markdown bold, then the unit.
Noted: **0** km/h
